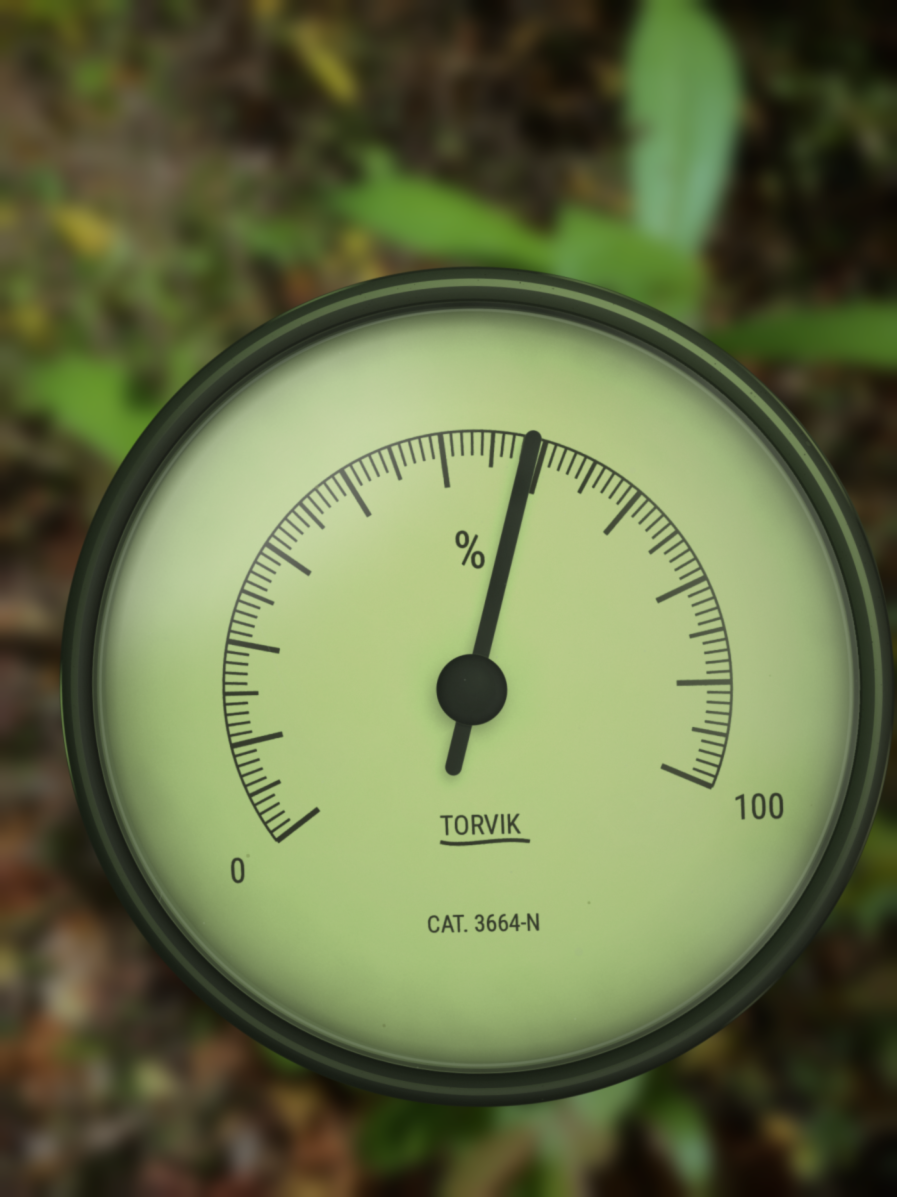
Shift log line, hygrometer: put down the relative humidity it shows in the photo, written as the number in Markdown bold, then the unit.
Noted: **59** %
